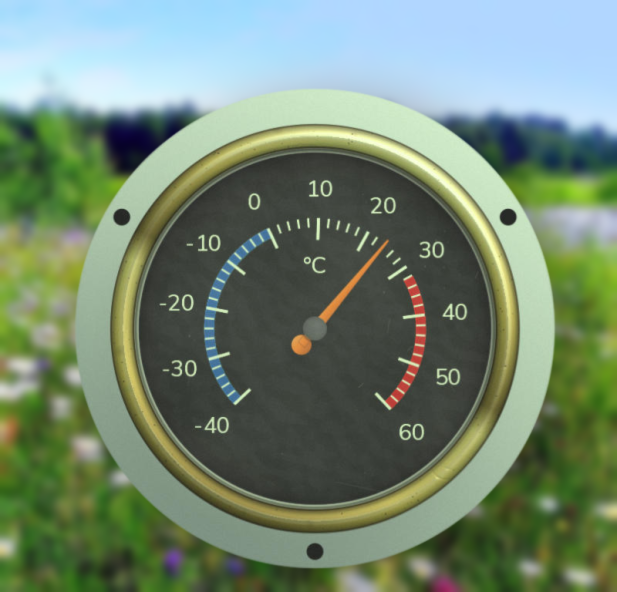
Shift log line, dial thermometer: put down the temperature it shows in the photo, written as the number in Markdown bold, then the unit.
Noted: **24** °C
